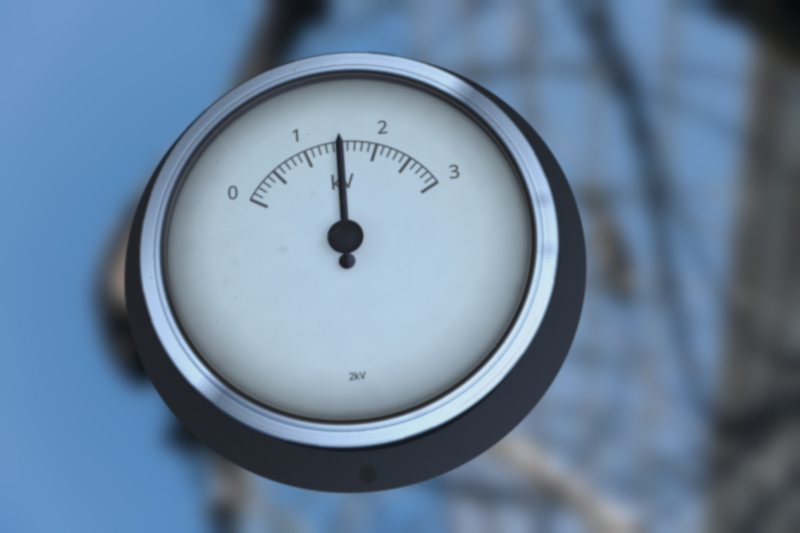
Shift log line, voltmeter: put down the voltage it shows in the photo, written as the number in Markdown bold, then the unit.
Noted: **1.5** kV
